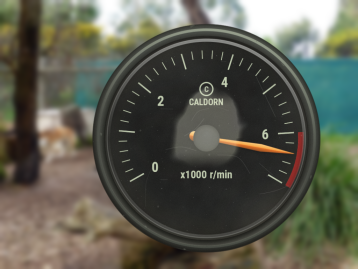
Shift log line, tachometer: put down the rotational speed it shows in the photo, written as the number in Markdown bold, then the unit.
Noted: **6400** rpm
